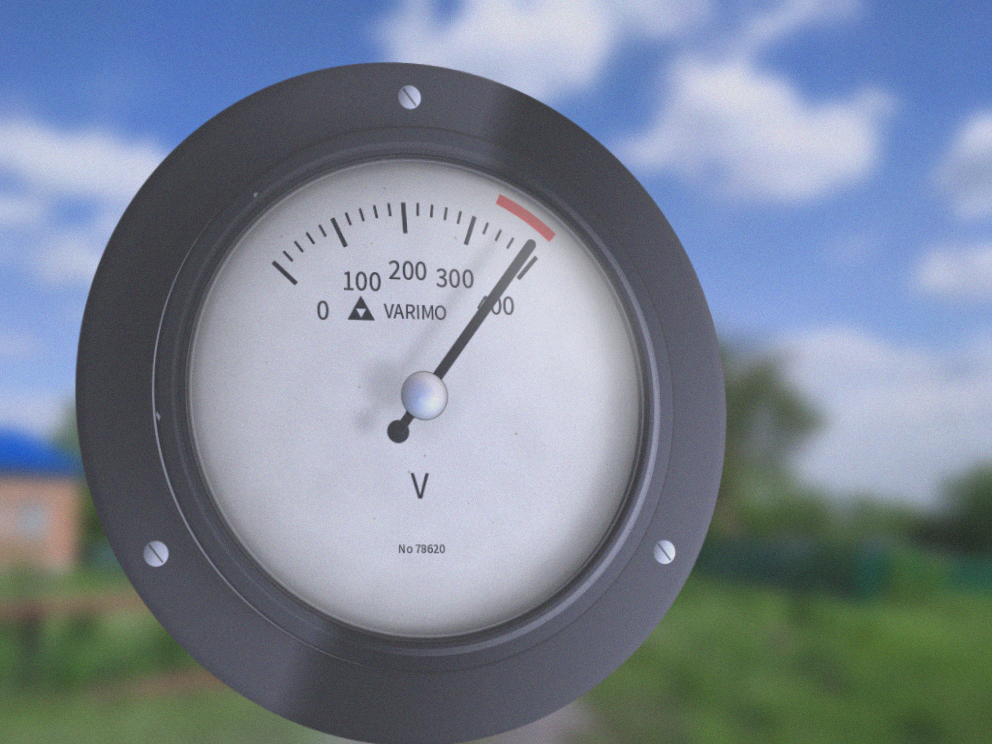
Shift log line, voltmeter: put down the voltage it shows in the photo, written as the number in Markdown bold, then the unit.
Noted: **380** V
